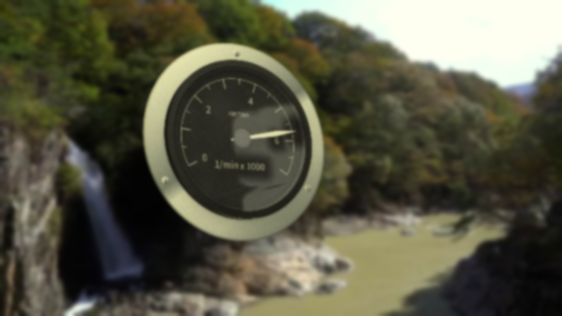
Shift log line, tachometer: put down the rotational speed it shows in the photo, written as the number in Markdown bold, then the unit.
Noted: **5750** rpm
